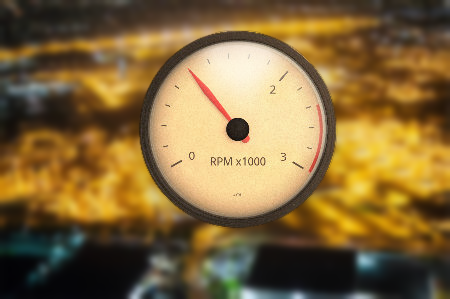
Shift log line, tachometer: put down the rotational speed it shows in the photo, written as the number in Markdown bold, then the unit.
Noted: **1000** rpm
